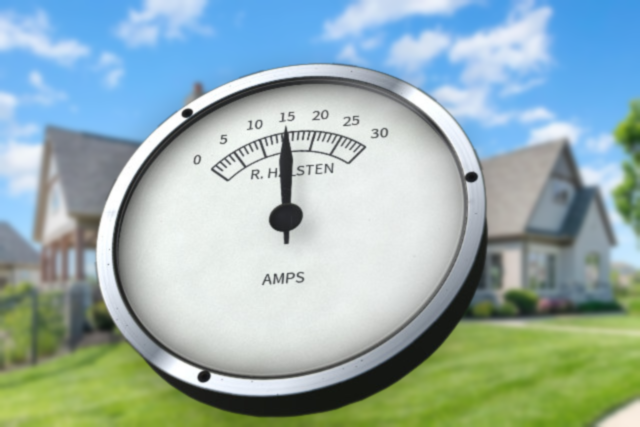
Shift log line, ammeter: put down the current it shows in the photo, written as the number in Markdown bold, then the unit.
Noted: **15** A
